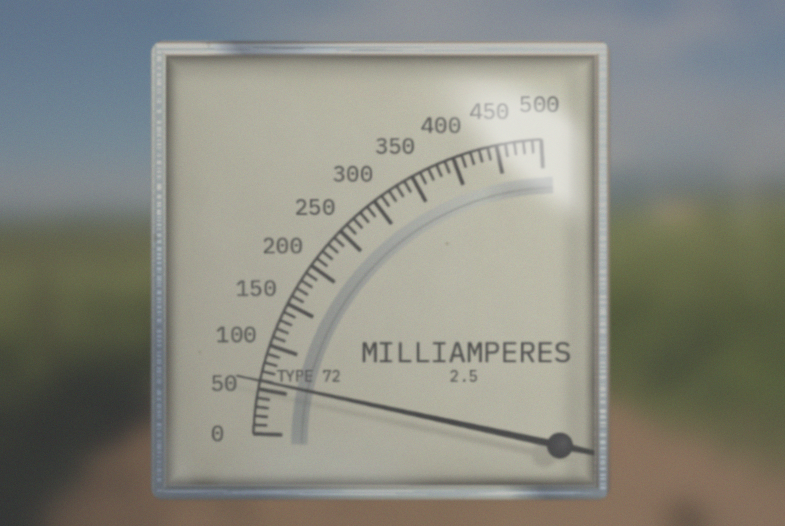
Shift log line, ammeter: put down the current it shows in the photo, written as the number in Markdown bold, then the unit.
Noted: **60** mA
